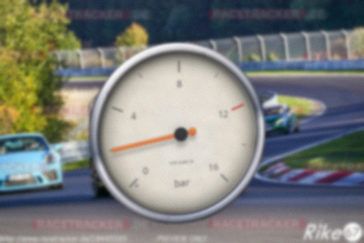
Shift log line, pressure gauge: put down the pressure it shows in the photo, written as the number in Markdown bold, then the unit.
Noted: **2** bar
